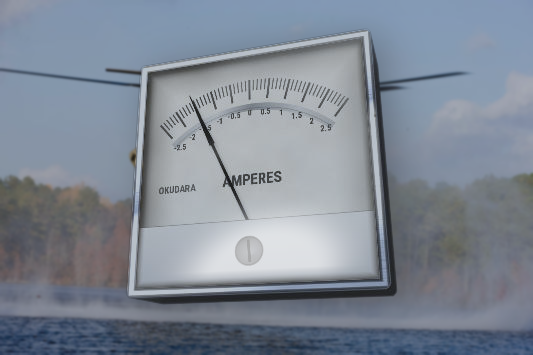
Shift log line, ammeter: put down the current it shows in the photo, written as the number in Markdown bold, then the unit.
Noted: **-1.5** A
